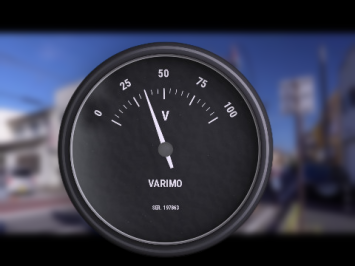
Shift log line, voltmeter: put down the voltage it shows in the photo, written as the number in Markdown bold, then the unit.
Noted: **35** V
